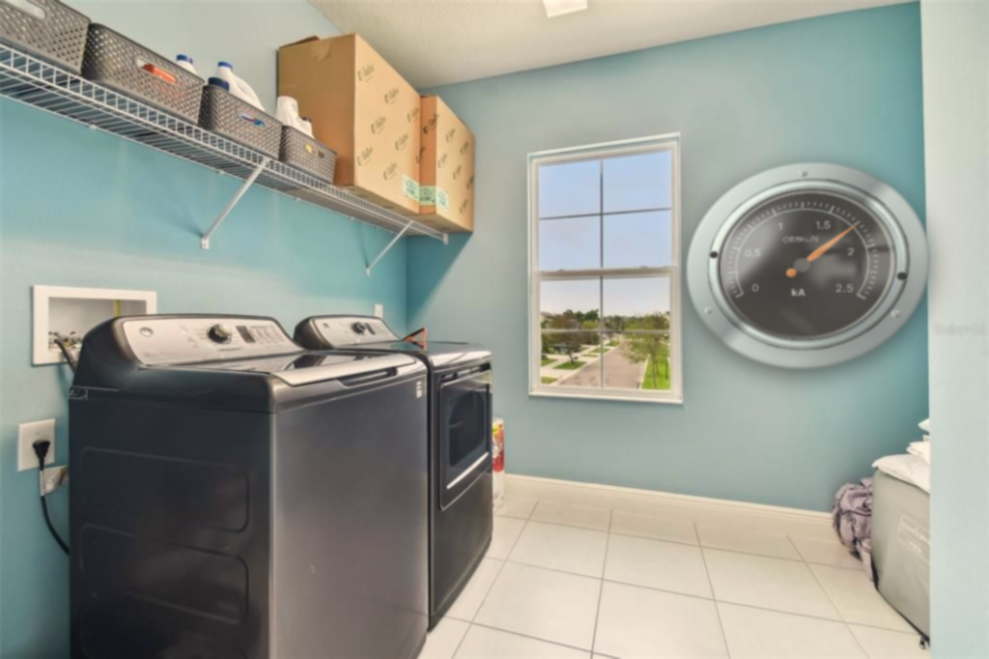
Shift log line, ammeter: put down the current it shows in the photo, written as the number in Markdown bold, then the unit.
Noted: **1.75** kA
